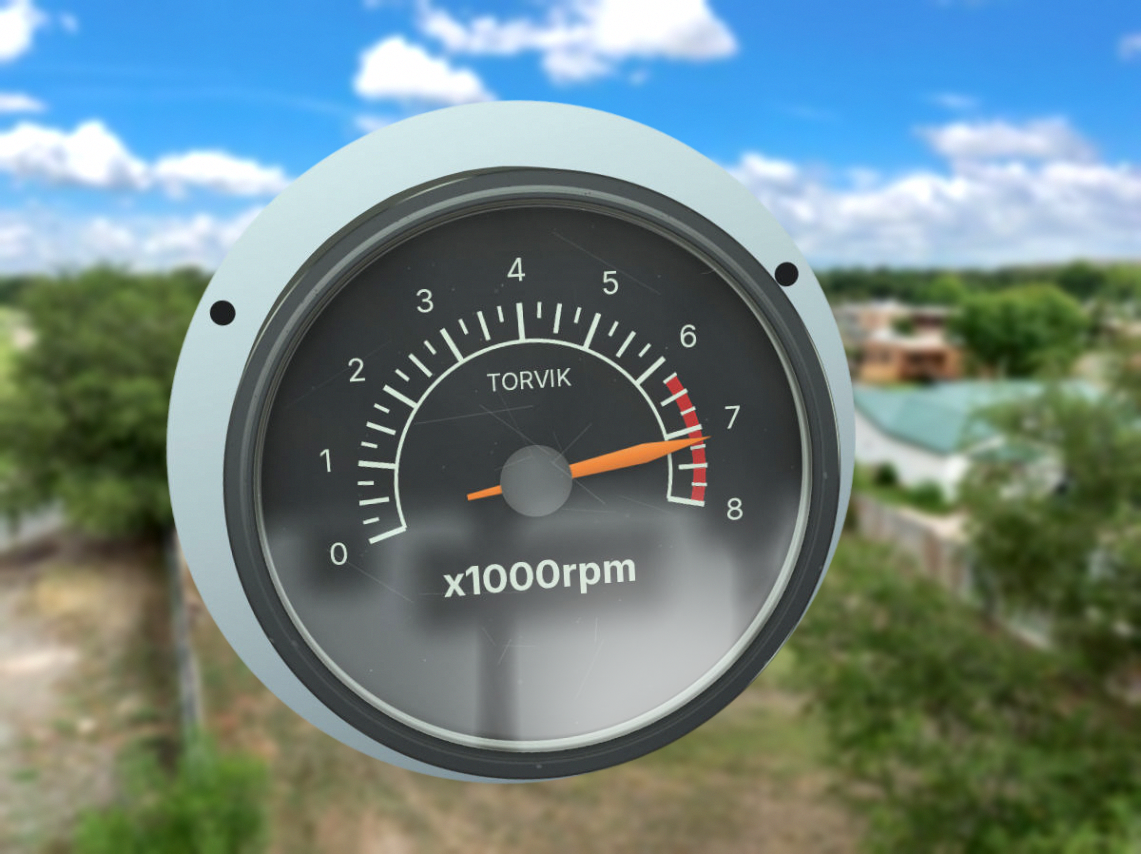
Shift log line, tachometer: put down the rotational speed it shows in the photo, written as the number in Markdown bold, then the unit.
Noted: **7125** rpm
